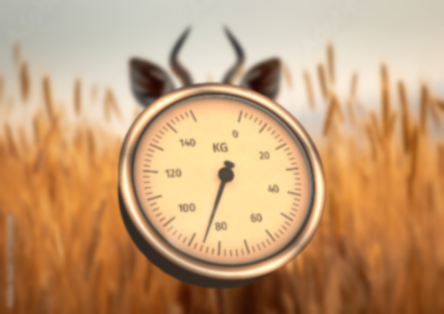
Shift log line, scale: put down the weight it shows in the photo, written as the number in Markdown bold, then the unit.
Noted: **86** kg
